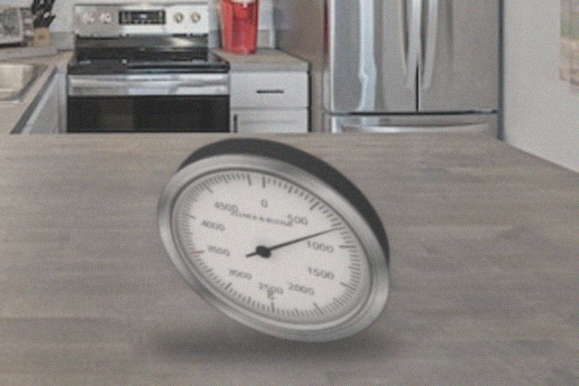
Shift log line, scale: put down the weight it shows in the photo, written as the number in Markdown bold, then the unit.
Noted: **750** g
